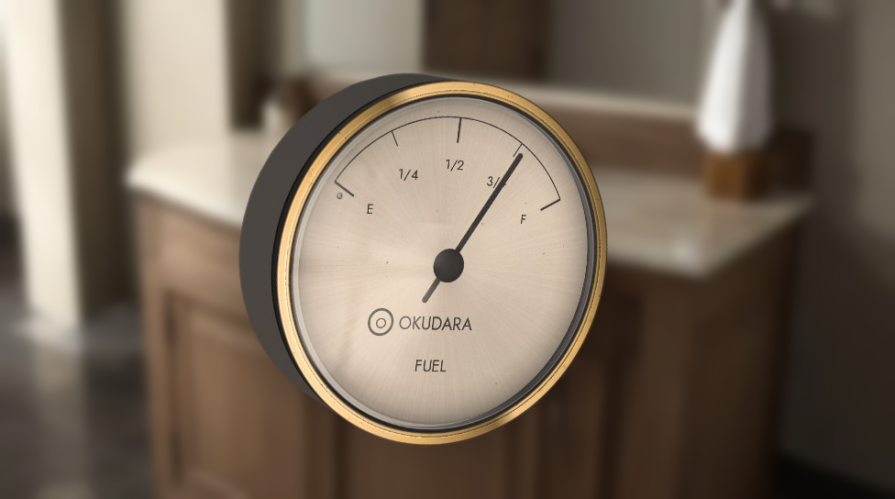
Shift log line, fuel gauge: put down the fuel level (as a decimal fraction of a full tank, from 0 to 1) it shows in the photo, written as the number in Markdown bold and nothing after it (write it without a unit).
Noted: **0.75**
